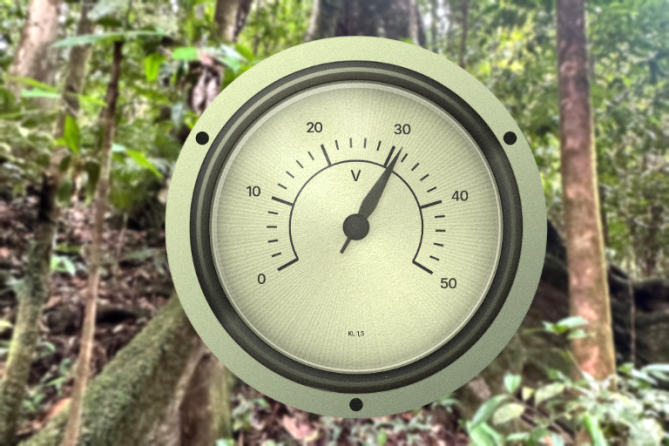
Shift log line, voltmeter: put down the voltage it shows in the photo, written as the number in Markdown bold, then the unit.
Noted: **31** V
